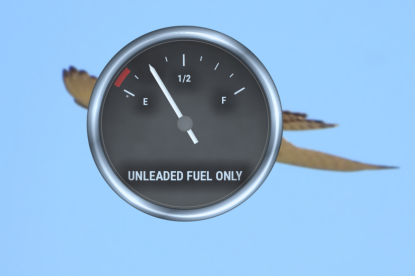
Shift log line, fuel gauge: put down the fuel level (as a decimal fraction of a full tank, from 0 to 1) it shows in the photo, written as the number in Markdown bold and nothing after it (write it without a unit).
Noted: **0.25**
